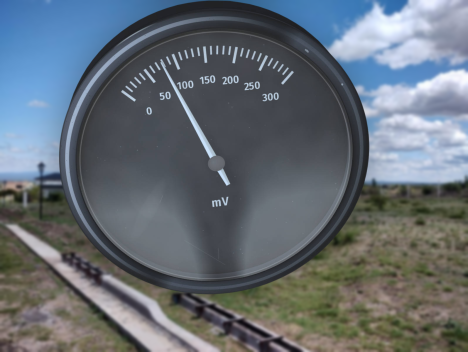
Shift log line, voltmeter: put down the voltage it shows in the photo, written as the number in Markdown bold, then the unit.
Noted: **80** mV
